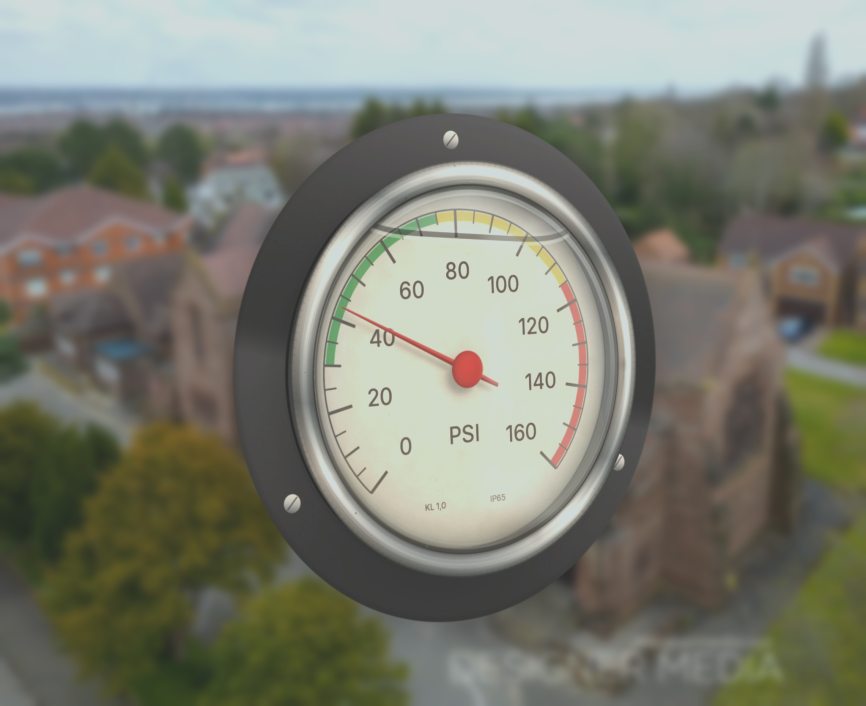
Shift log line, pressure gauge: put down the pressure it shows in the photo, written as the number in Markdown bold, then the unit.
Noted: **42.5** psi
